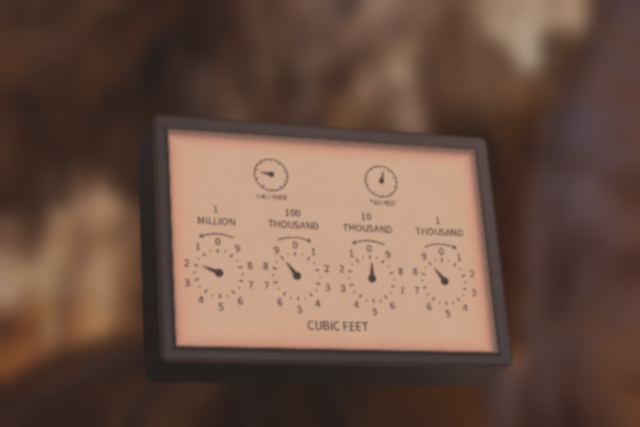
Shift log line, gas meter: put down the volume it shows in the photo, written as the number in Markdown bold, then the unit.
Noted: **189900** ft³
